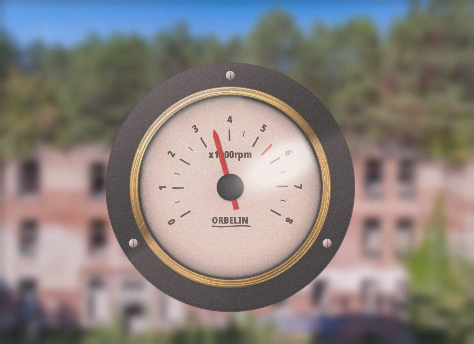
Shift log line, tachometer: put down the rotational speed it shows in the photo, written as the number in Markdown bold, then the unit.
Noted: **3500** rpm
